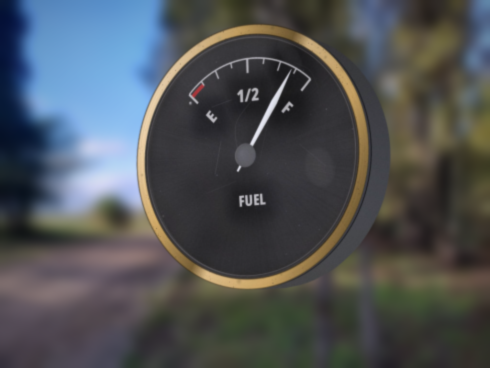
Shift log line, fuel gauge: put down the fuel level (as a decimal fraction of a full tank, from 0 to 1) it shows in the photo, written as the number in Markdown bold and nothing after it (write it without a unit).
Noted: **0.875**
